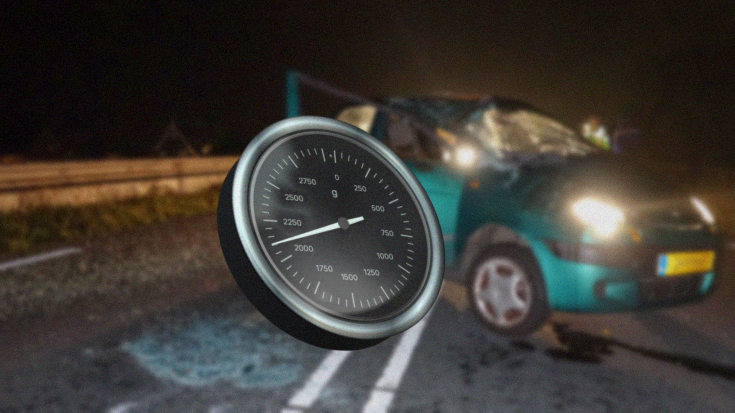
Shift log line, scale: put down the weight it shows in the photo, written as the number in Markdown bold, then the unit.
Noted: **2100** g
